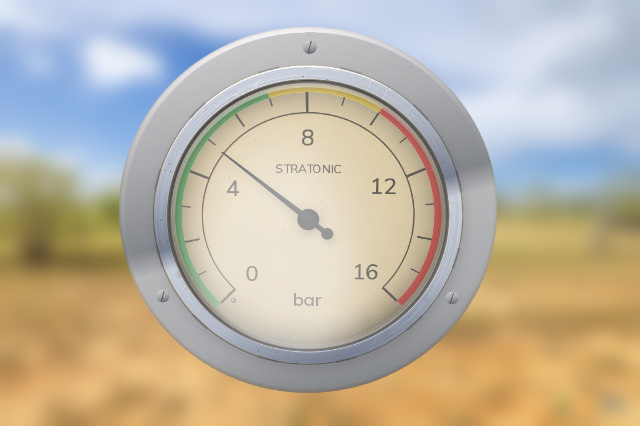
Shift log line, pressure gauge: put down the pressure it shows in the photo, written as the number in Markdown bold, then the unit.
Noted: **5** bar
